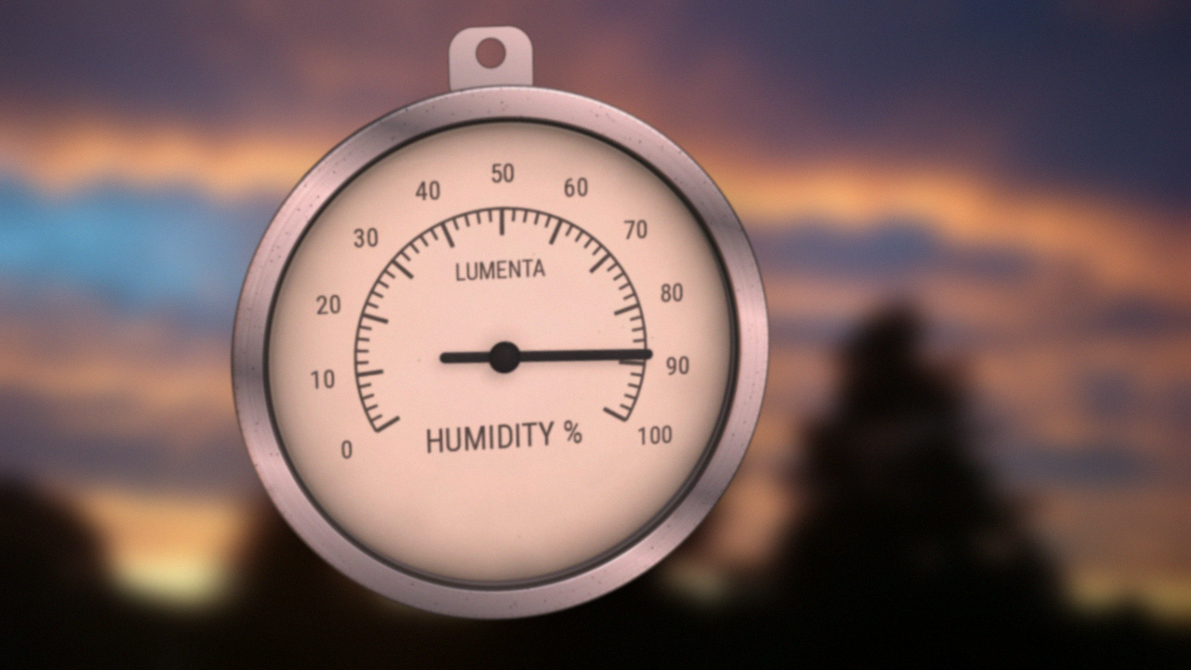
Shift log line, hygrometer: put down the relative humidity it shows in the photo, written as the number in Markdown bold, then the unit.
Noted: **88** %
